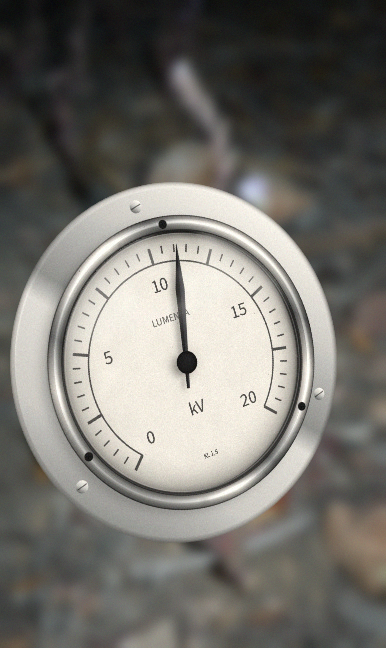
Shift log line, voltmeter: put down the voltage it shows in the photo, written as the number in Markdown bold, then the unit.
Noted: **11** kV
